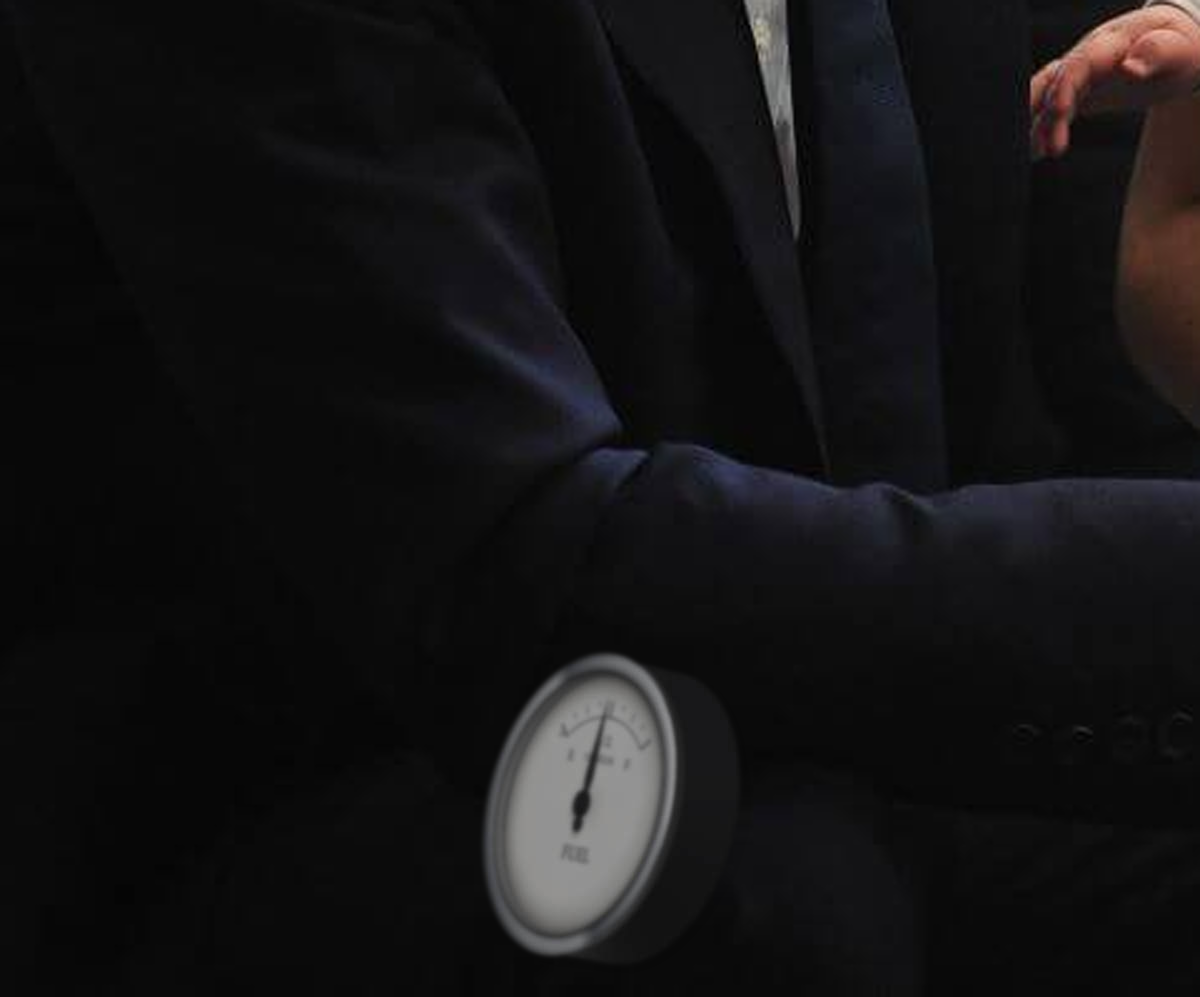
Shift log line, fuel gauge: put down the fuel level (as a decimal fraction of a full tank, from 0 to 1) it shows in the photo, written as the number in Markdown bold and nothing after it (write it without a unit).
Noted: **0.5**
